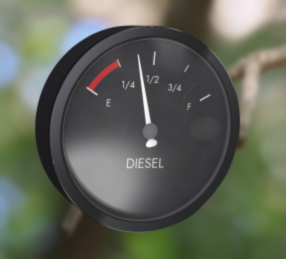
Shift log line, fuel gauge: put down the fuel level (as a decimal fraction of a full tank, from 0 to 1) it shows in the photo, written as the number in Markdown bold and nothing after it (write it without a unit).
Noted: **0.375**
